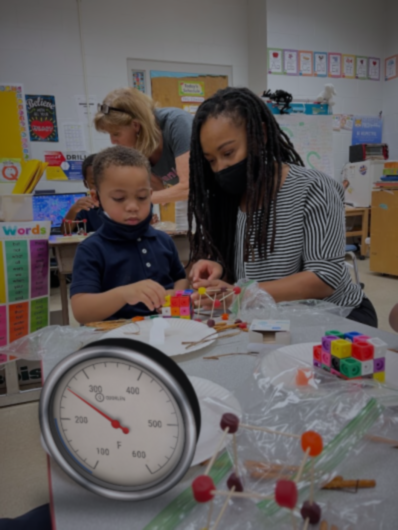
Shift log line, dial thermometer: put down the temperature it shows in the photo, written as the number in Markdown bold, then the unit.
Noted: **260** °F
